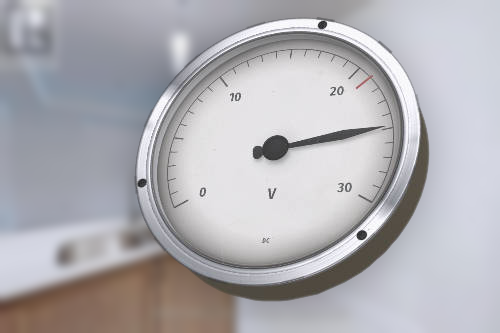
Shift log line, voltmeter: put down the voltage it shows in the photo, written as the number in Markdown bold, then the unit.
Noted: **25** V
